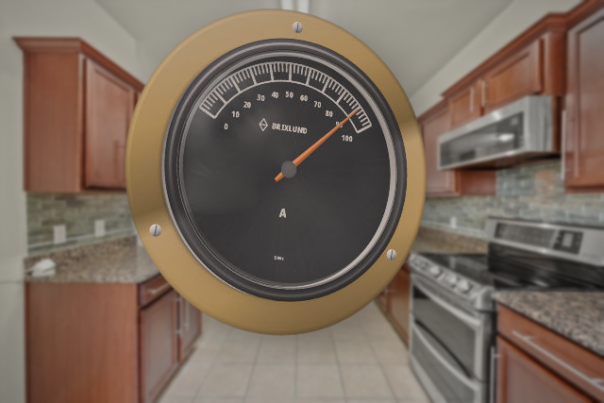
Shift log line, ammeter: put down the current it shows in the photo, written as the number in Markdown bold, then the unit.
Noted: **90** A
